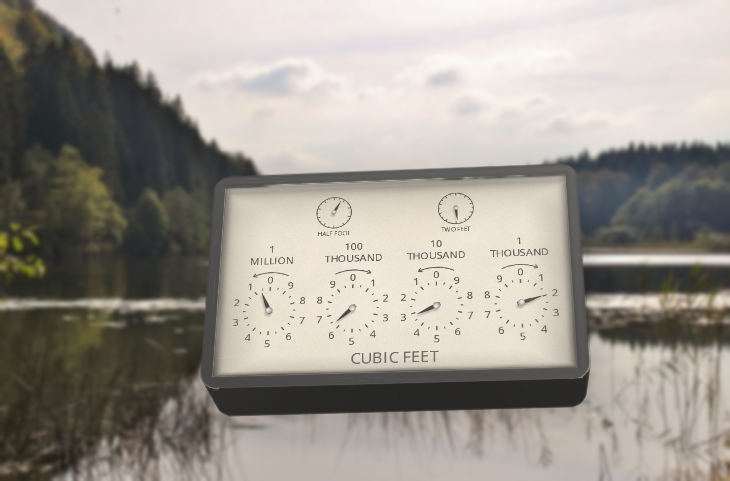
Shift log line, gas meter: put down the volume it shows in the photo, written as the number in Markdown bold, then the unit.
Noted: **63200** ft³
